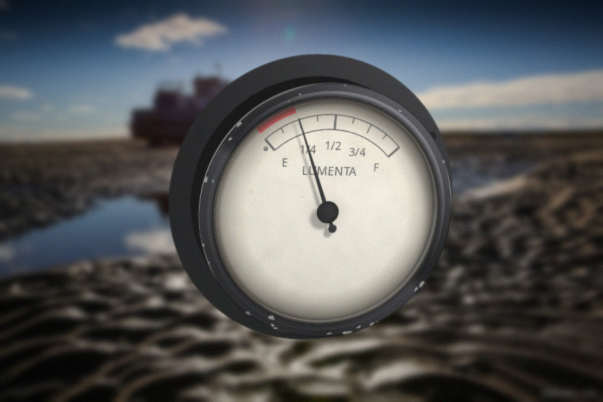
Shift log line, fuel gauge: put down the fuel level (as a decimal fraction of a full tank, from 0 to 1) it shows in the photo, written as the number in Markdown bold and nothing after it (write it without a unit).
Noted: **0.25**
